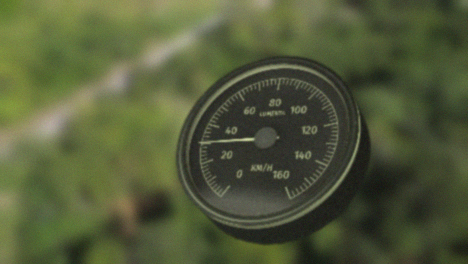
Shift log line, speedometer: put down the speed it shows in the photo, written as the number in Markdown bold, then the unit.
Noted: **30** km/h
